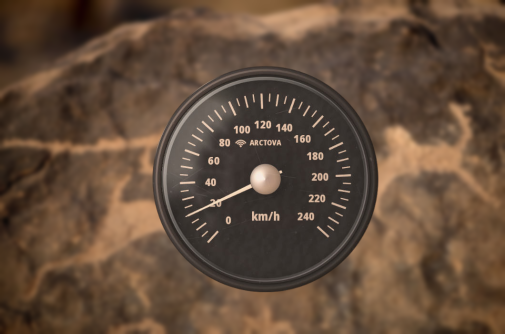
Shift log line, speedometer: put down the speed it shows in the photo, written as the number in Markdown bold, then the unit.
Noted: **20** km/h
